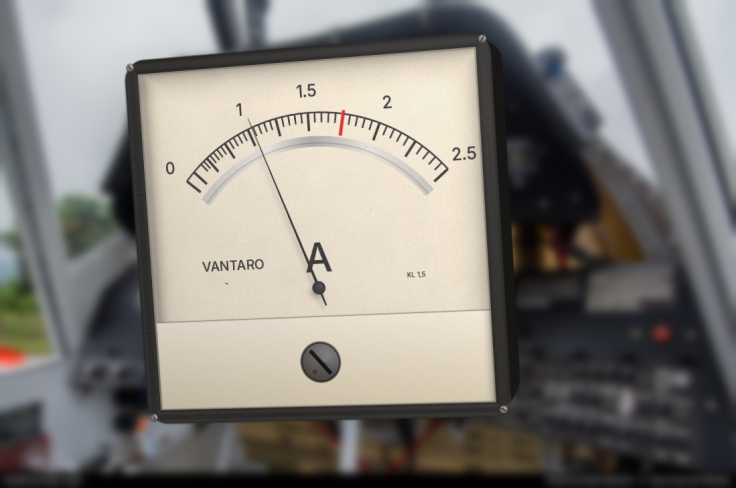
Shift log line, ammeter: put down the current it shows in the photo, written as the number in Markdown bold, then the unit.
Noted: **1.05** A
